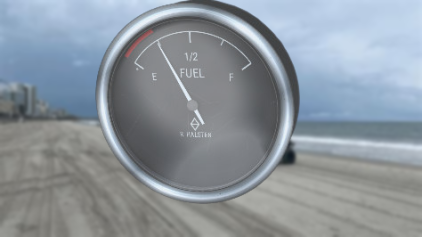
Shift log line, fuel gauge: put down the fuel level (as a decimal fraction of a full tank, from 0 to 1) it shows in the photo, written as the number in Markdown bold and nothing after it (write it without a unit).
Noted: **0.25**
